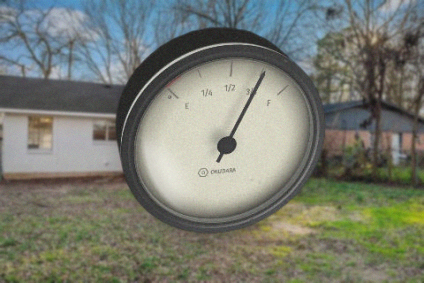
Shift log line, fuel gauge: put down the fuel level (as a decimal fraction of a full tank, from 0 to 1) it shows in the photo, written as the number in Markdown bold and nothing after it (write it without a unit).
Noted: **0.75**
